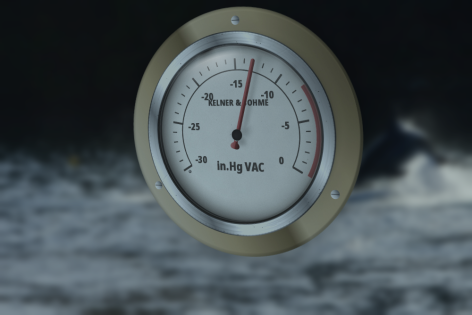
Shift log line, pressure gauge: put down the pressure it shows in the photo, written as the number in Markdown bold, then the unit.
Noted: **-13** inHg
